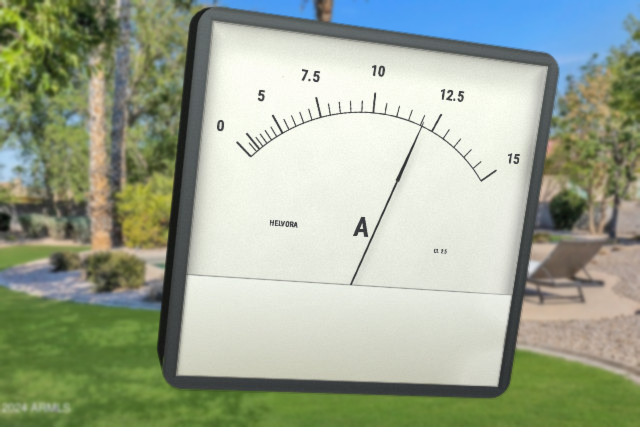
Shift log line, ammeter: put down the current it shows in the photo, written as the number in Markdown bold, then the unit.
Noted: **12** A
